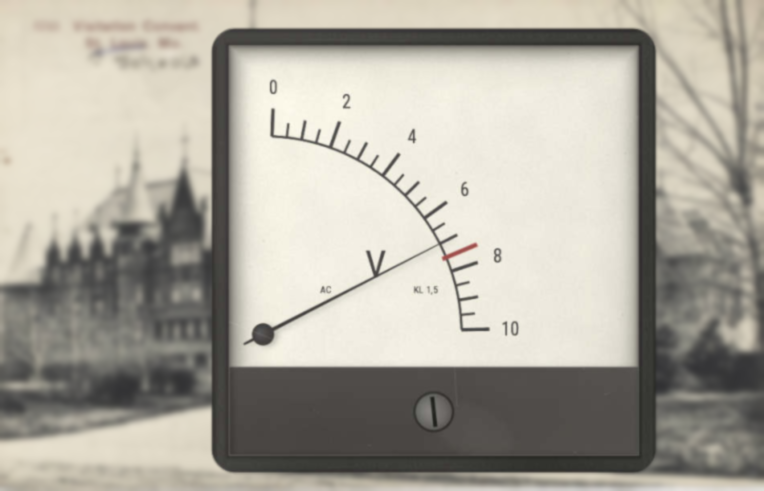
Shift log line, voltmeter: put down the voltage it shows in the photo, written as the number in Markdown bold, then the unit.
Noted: **7** V
